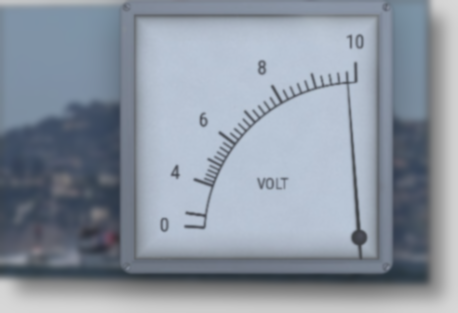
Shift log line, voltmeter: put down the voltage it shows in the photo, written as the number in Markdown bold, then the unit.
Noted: **9.8** V
